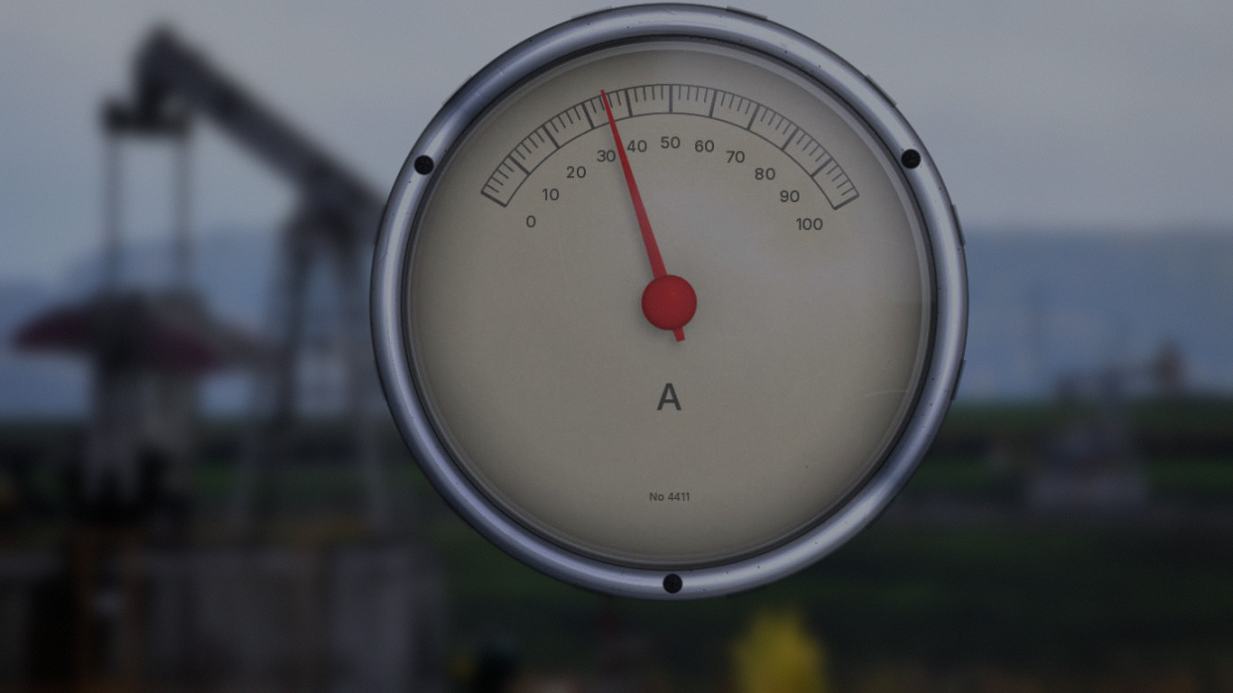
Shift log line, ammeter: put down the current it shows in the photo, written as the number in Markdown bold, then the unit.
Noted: **35** A
